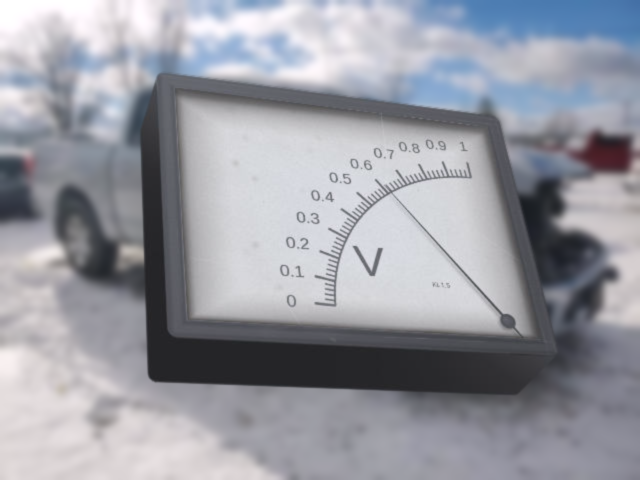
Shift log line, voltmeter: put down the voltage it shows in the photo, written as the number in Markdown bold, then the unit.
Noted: **0.6** V
